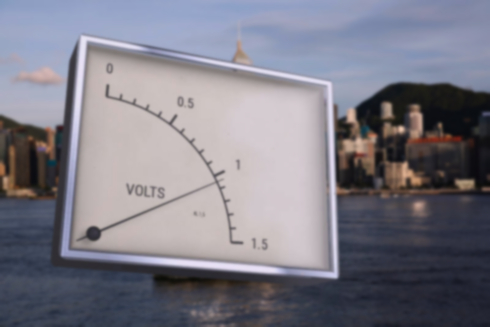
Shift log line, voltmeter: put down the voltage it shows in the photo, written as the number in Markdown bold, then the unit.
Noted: **1.05** V
